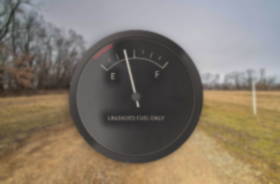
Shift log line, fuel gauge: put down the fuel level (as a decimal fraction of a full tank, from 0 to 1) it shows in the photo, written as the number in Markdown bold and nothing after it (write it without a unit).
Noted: **0.375**
